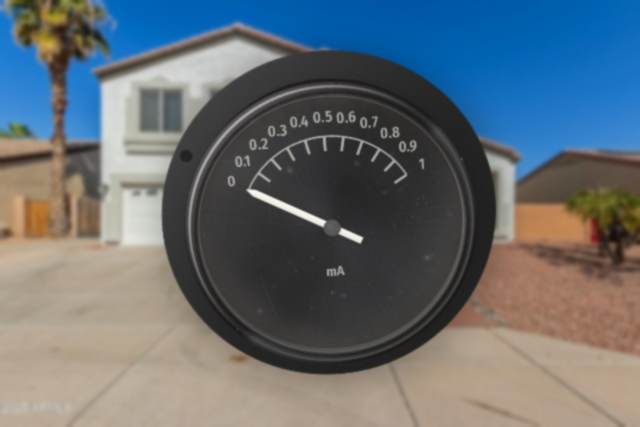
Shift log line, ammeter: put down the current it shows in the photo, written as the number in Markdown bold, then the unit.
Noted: **0** mA
